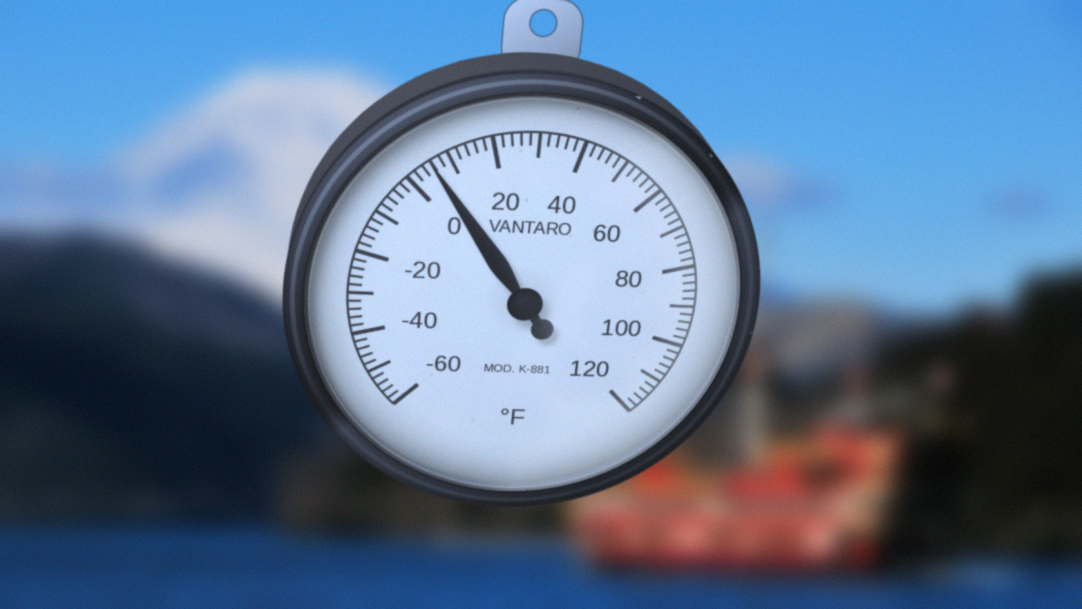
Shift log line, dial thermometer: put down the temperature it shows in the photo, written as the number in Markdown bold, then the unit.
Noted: **6** °F
